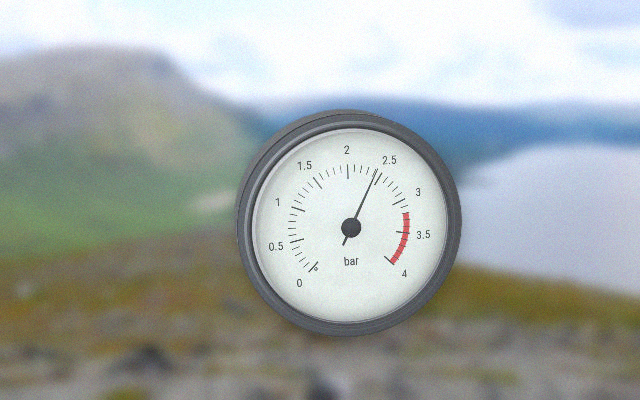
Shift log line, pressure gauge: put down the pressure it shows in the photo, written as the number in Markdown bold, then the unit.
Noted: **2.4** bar
